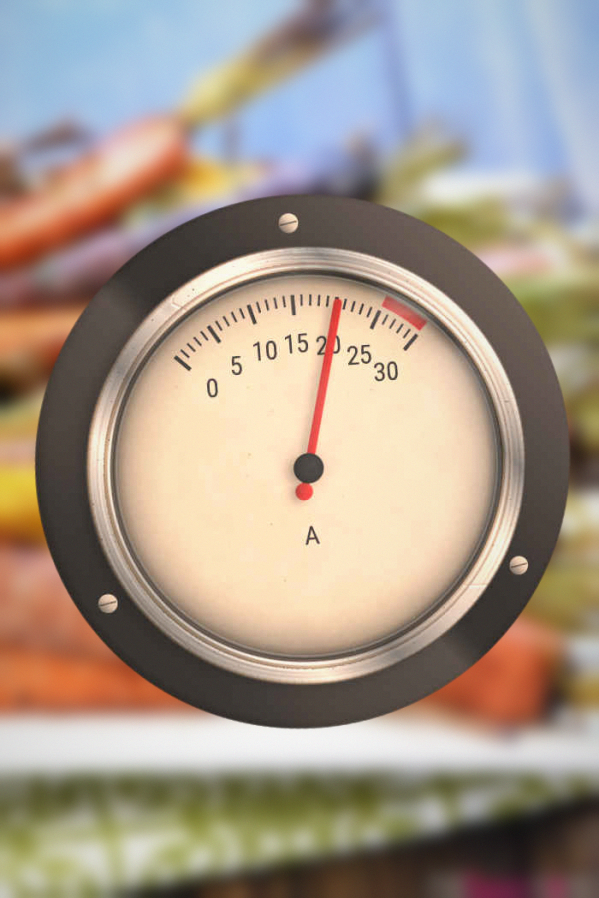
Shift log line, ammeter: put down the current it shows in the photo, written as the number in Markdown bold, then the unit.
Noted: **20** A
